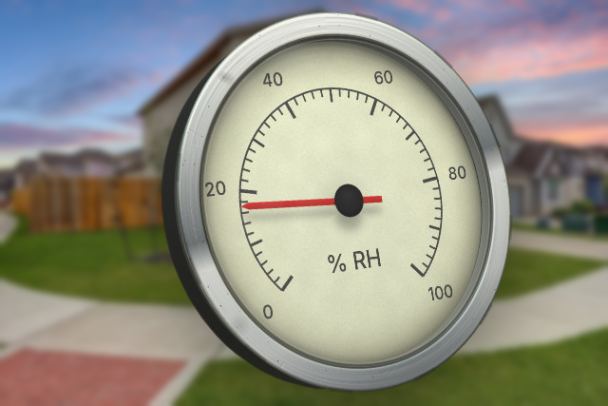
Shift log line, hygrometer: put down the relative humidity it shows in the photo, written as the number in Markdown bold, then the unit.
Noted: **17** %
